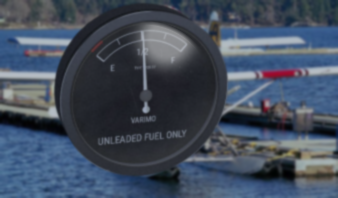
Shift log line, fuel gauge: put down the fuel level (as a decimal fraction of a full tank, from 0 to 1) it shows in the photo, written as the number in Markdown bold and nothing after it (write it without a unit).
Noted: **0.5**
